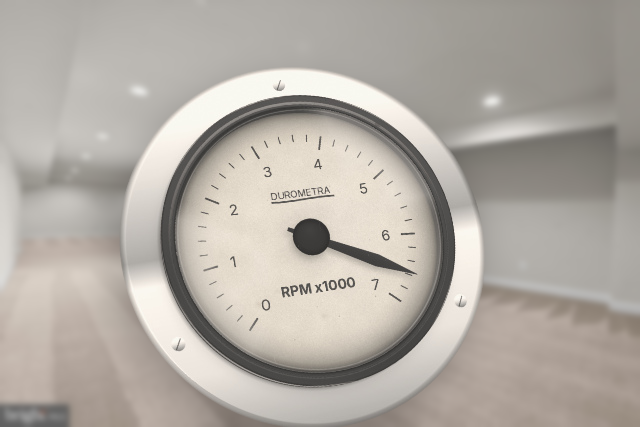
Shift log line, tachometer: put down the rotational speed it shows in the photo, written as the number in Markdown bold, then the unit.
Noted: **6600** rpm
